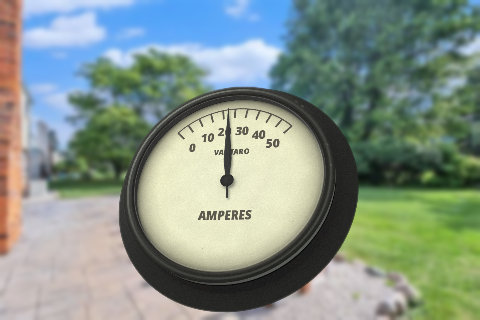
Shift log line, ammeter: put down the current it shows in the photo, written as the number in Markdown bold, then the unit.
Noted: **22.5** A
